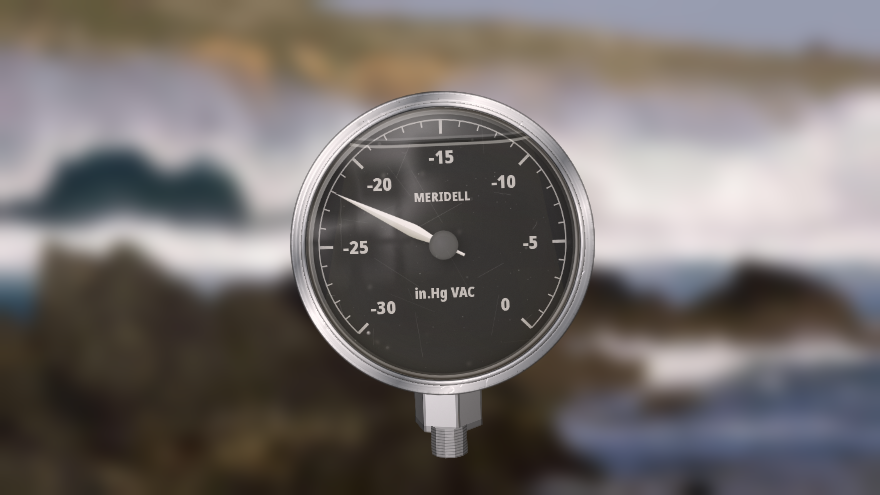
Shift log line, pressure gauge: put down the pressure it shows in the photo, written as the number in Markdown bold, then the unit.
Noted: **-22** inHg
